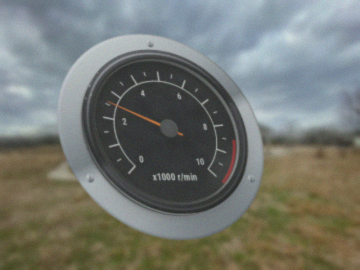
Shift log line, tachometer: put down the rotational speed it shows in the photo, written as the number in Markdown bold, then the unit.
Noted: **2500** rpm
